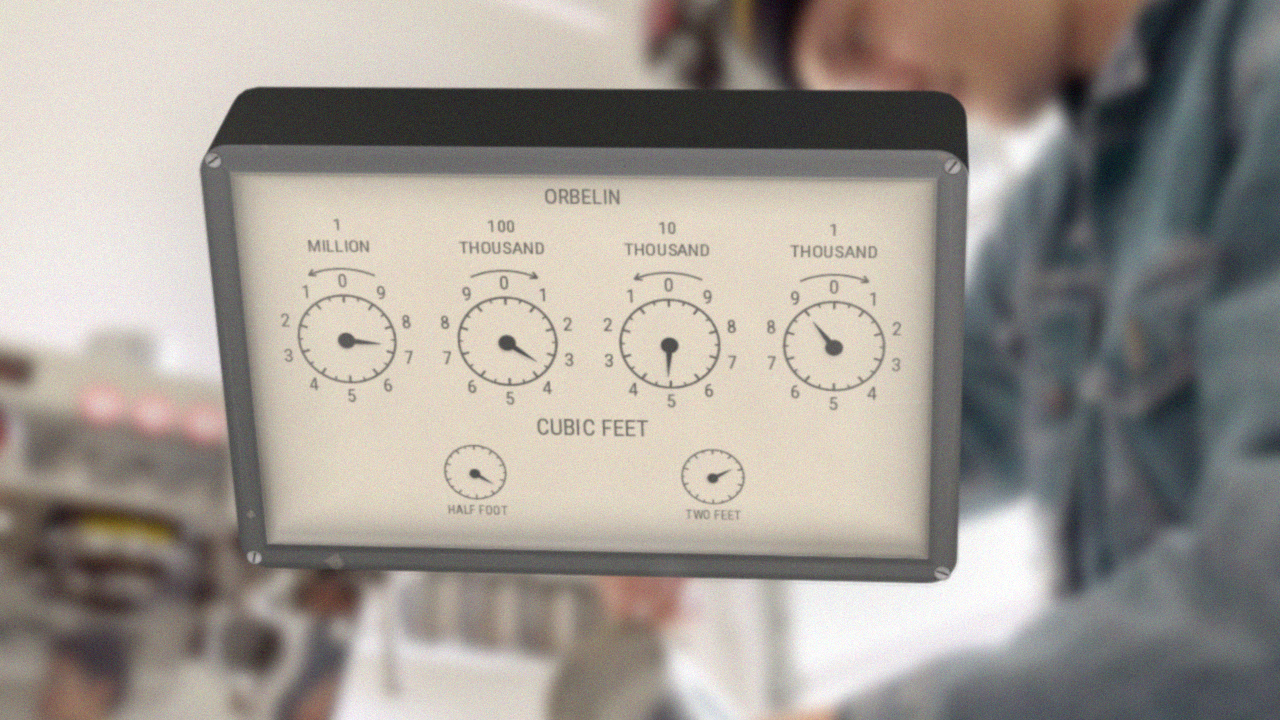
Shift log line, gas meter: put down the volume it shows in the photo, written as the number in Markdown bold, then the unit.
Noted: **734900** ft³
